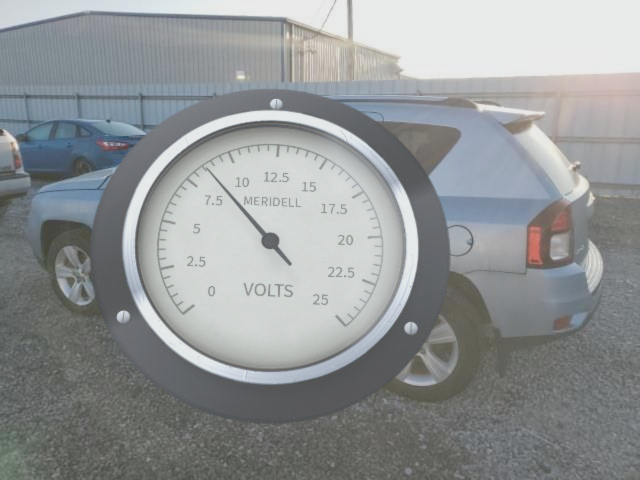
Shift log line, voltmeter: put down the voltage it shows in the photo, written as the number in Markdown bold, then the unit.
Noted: **8.5** V
